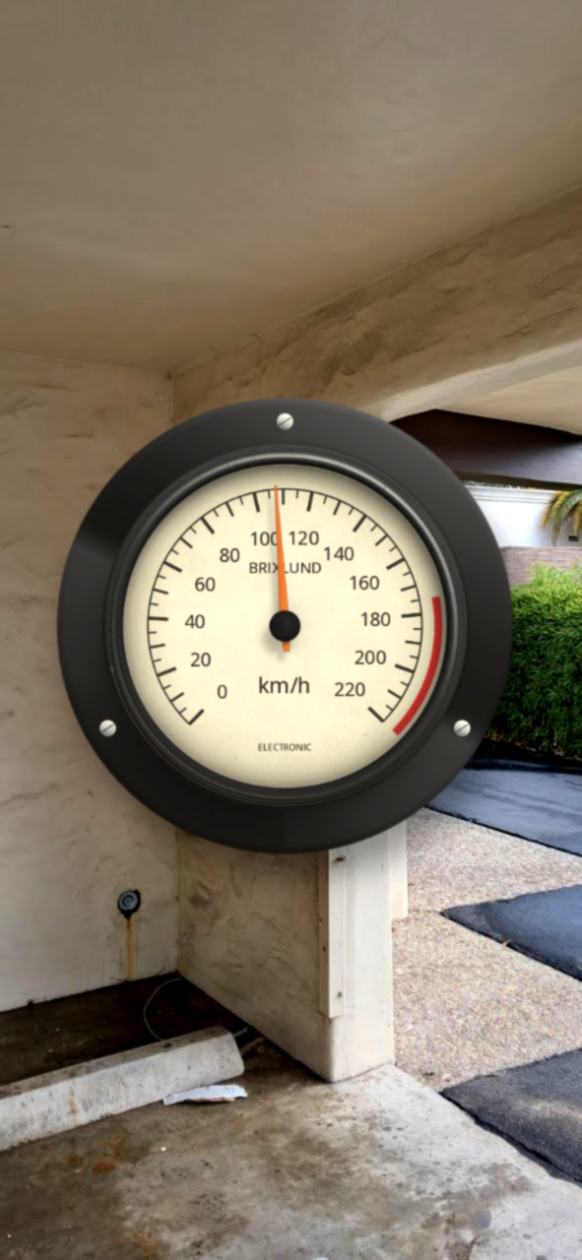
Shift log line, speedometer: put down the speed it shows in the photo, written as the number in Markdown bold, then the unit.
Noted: **107.5** km/h
